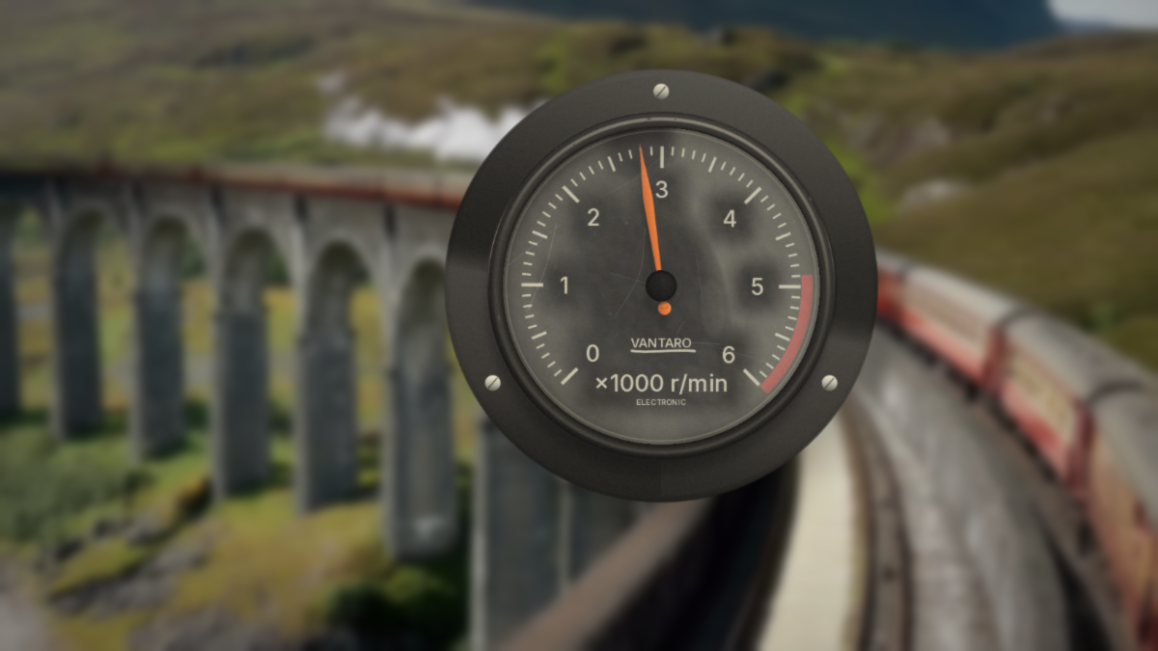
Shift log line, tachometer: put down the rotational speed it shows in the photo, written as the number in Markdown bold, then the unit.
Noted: **2800** rpm
